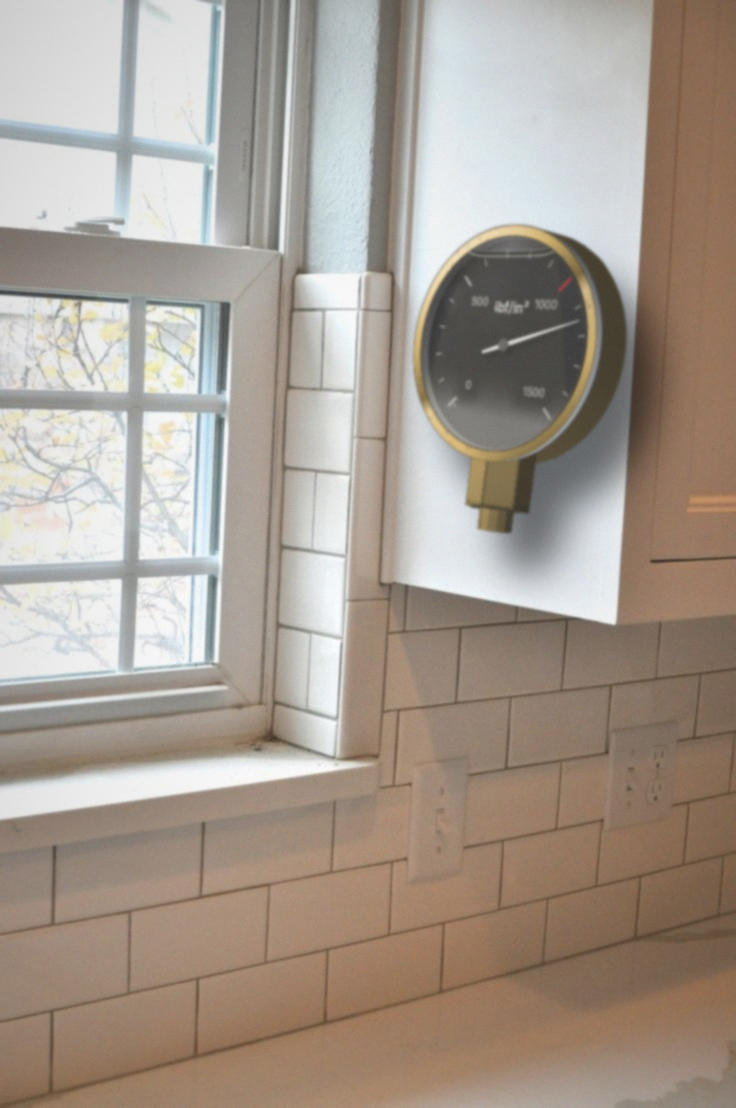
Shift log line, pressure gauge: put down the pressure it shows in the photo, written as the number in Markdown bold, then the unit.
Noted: **1150** psi
